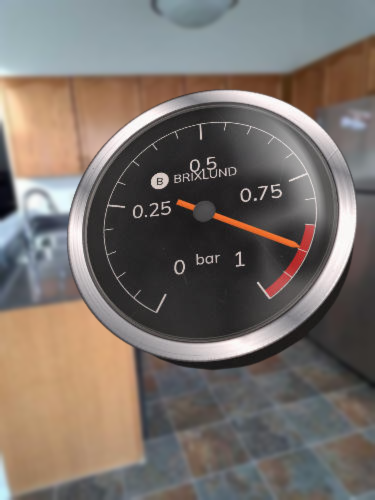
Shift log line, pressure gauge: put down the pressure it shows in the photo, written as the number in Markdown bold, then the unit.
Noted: **0.9** bar
